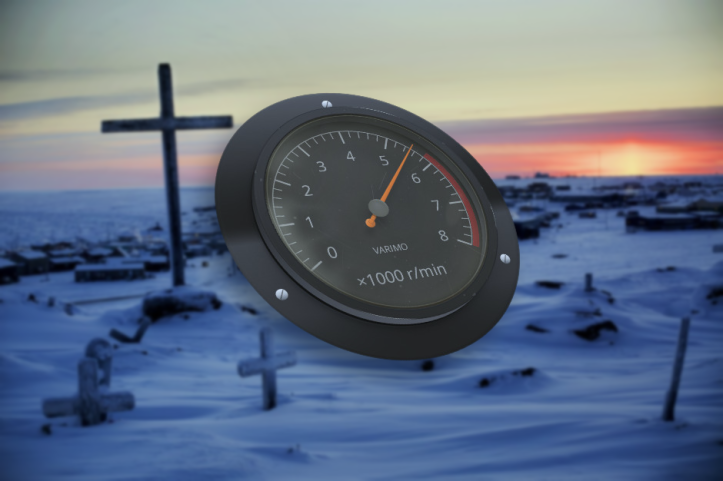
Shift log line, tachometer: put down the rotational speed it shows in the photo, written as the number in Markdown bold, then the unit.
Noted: **5500** rpm
